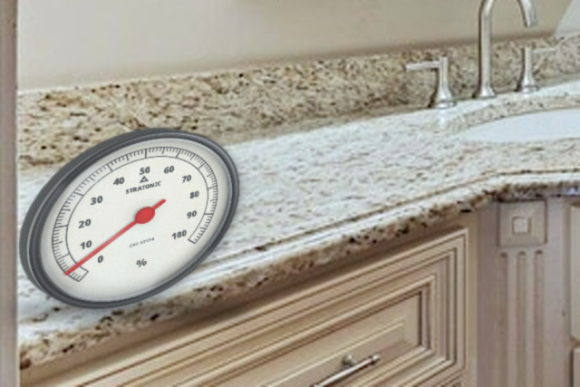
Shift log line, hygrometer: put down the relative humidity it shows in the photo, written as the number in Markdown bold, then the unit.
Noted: **5** %
